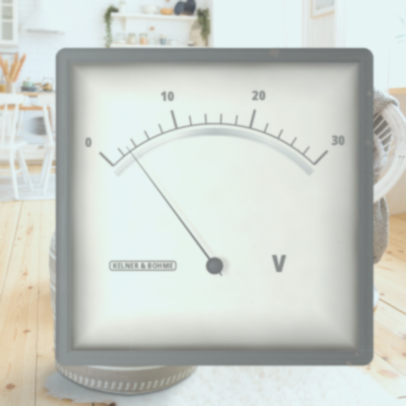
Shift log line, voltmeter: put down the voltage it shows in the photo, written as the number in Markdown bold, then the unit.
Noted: **3** V
